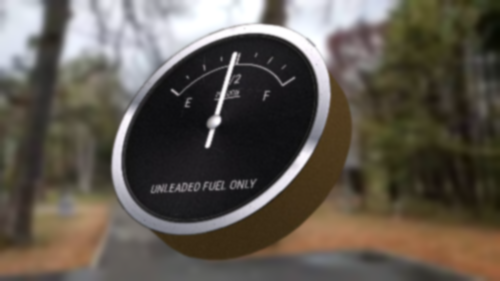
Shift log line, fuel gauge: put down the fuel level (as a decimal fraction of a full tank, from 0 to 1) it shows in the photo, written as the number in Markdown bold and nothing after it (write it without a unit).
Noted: **0.5**
